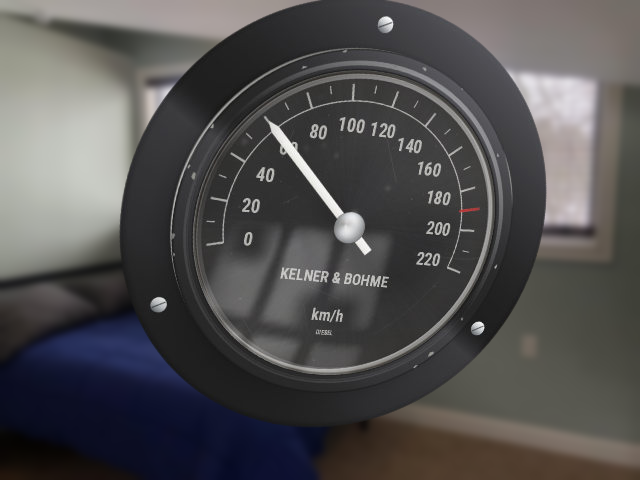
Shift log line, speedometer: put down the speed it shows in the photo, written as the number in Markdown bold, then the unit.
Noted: **60** km/h
